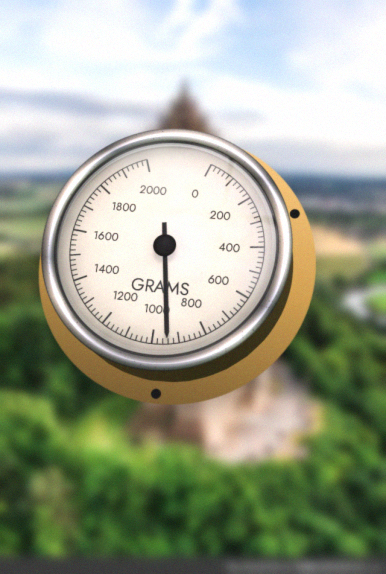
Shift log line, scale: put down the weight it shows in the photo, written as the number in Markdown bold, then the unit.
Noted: **940** g
